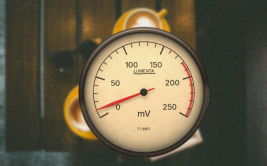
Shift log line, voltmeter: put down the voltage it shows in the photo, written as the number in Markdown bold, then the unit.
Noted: **10** mV
